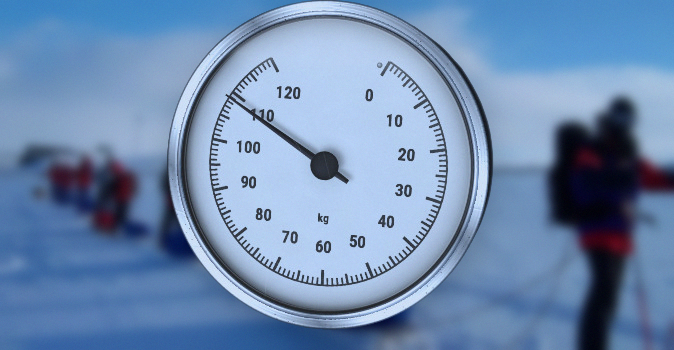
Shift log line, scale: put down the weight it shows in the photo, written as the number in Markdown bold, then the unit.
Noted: **109** kg
